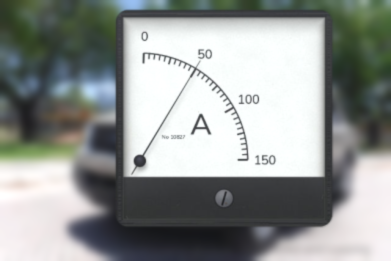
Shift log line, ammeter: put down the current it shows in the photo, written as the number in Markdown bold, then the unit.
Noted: **50** A
